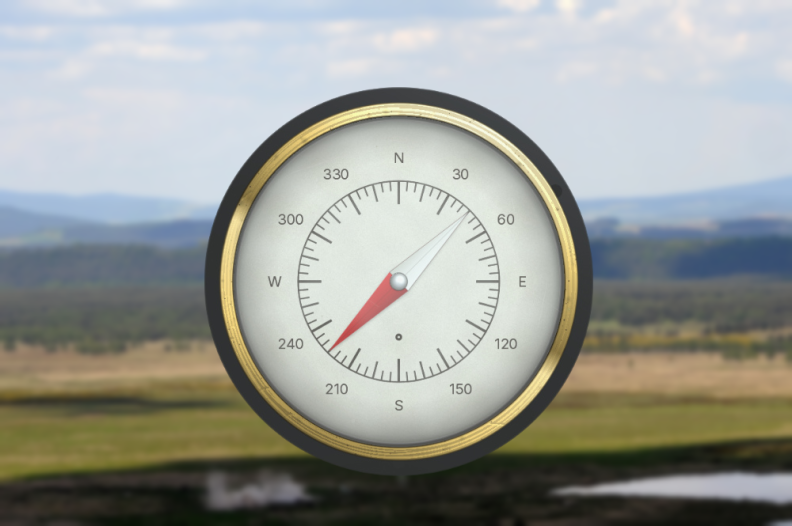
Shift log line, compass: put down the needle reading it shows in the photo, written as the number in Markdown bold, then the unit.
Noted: **225** °
